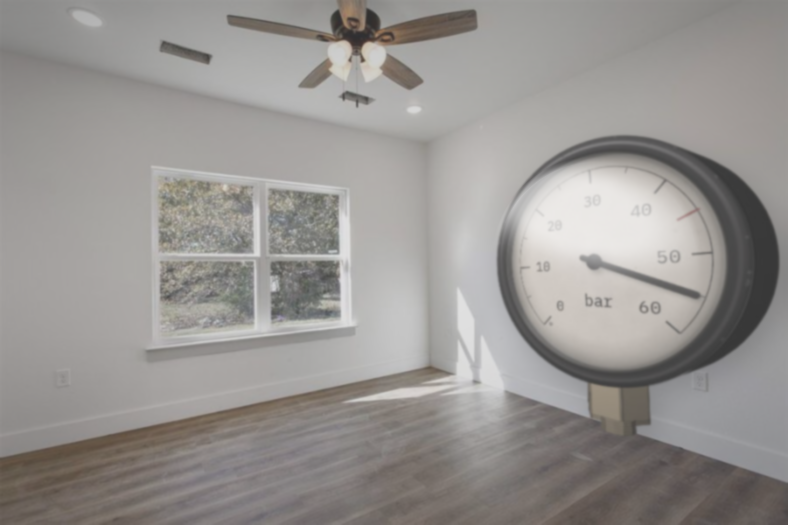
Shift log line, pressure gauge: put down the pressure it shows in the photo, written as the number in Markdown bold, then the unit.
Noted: **55** bar
